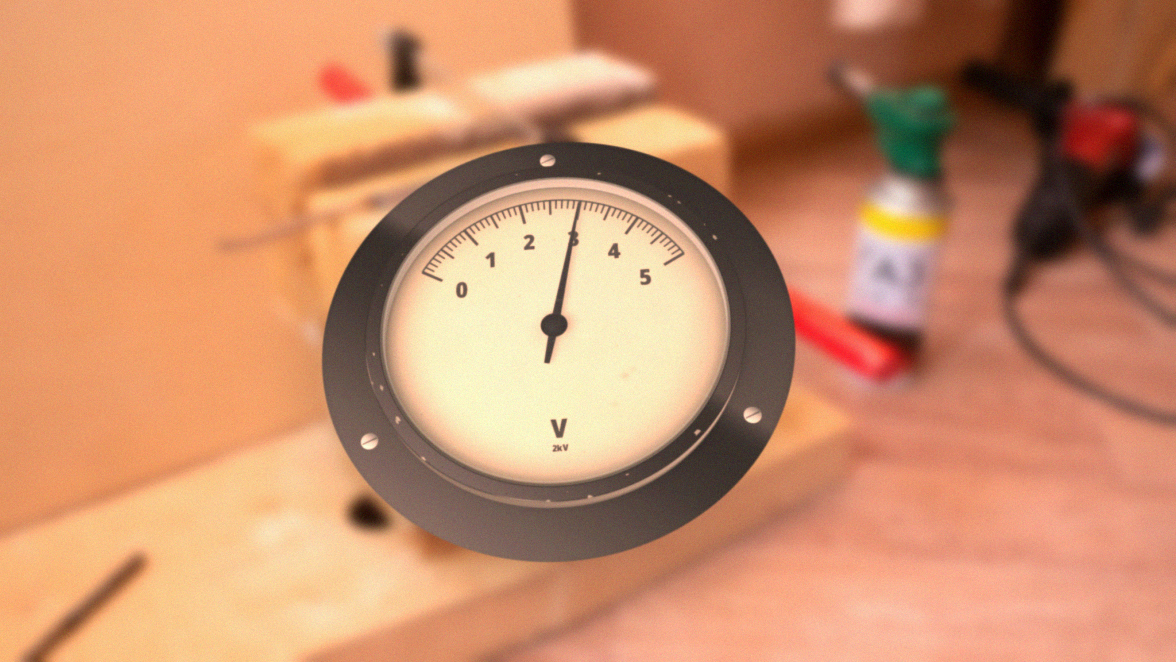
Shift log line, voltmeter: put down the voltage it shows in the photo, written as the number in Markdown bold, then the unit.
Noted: **3** V
